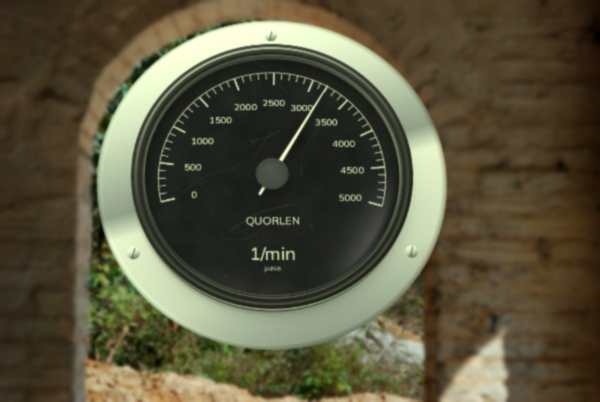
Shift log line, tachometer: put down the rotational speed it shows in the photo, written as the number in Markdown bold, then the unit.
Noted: **3200** rpm
